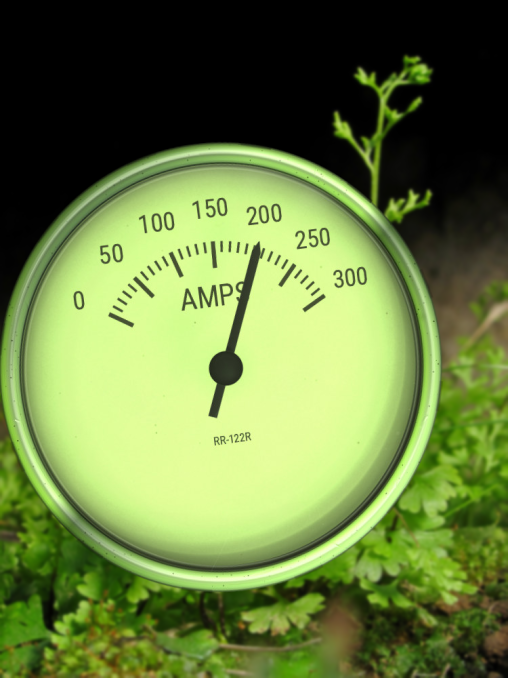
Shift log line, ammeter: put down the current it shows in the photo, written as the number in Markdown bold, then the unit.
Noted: **200** A
